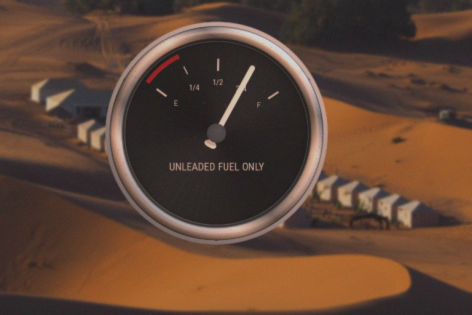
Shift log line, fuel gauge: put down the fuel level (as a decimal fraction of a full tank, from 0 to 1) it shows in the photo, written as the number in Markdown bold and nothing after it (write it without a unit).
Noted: **0.75**
